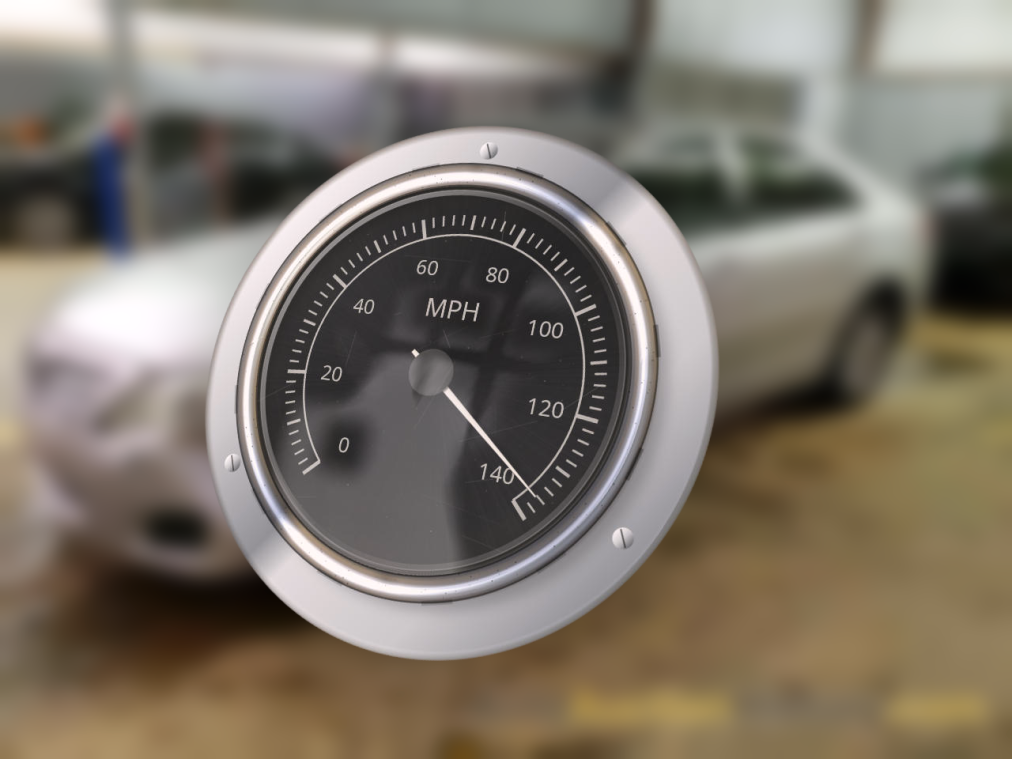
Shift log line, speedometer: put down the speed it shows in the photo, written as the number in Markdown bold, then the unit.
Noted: **136** mph
